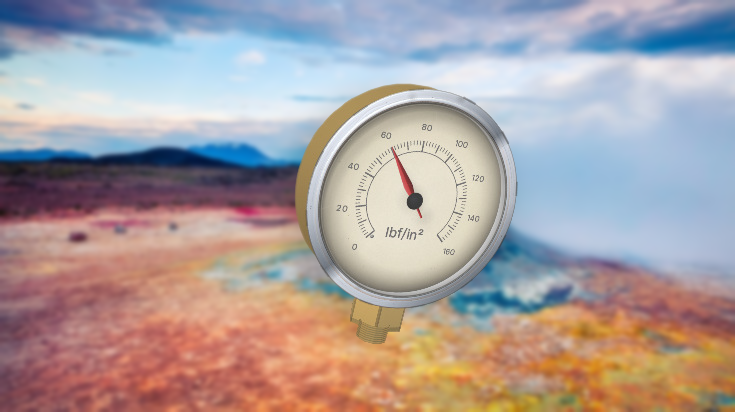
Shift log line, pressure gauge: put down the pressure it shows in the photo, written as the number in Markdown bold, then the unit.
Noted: **60** psi
